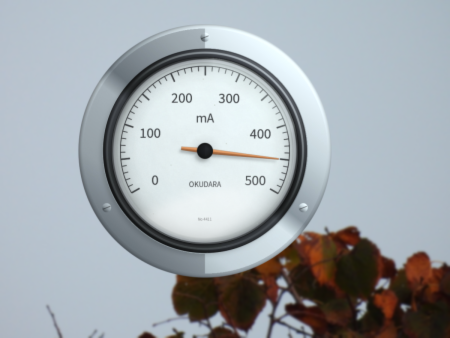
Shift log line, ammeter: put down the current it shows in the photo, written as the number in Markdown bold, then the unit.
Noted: **450** mA
